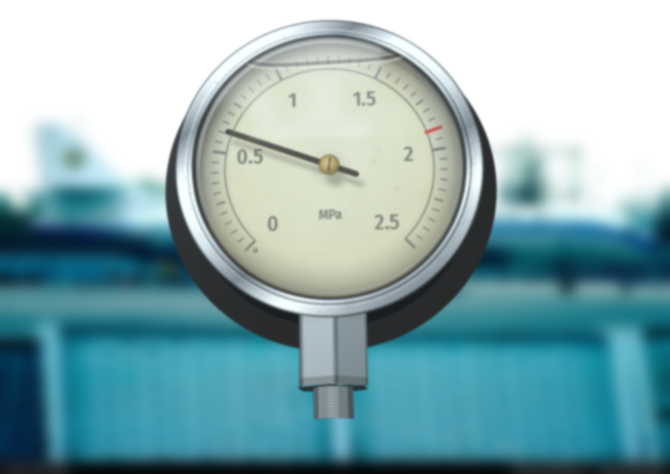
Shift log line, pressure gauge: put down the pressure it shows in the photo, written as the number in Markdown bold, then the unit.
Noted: **0.6** MPa
